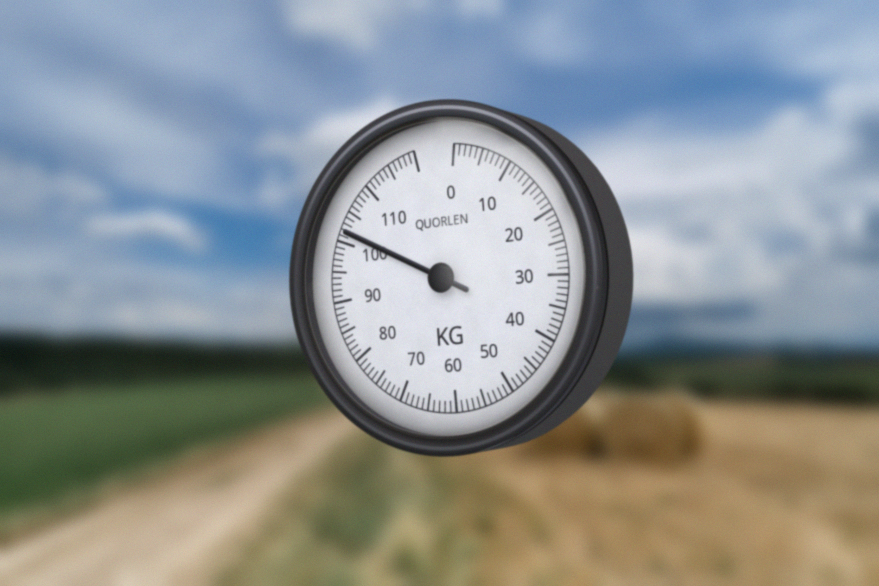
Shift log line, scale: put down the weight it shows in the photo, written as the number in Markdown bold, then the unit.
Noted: **102** kg
